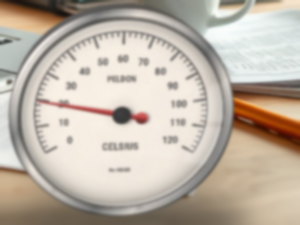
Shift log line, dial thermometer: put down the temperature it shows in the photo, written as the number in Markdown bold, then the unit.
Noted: **20** °C
